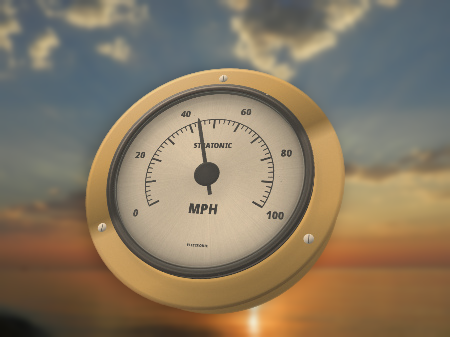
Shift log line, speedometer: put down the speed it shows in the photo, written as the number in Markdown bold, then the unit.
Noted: **44** mph
